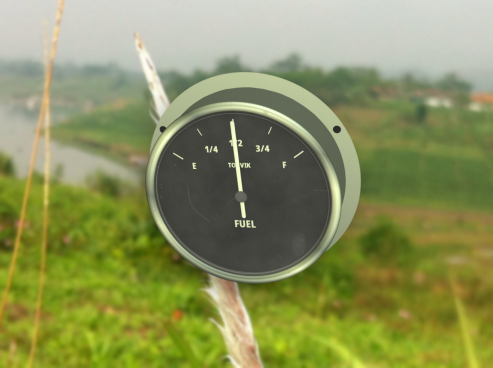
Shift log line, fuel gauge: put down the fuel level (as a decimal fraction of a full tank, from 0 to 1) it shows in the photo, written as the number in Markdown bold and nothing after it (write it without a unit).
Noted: **0.5**
